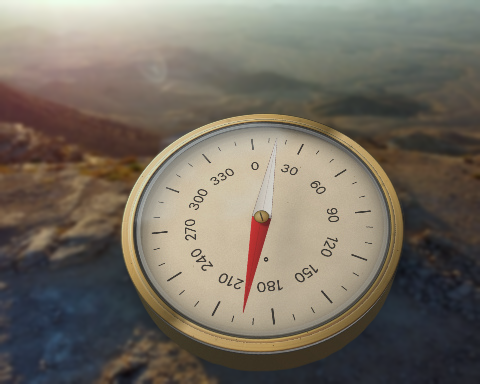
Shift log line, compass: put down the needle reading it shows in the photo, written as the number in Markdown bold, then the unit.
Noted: **195** °
